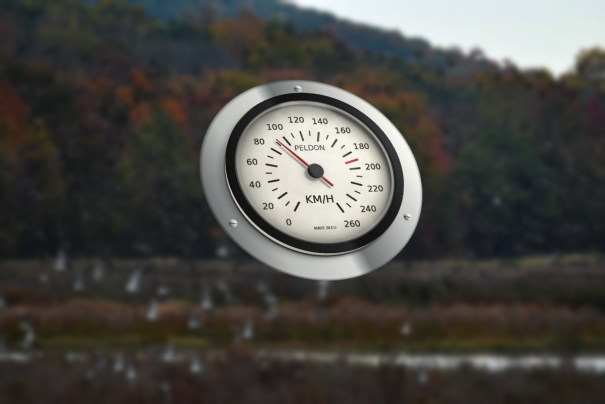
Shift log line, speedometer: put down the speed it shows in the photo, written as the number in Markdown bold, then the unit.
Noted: **90** km/h
